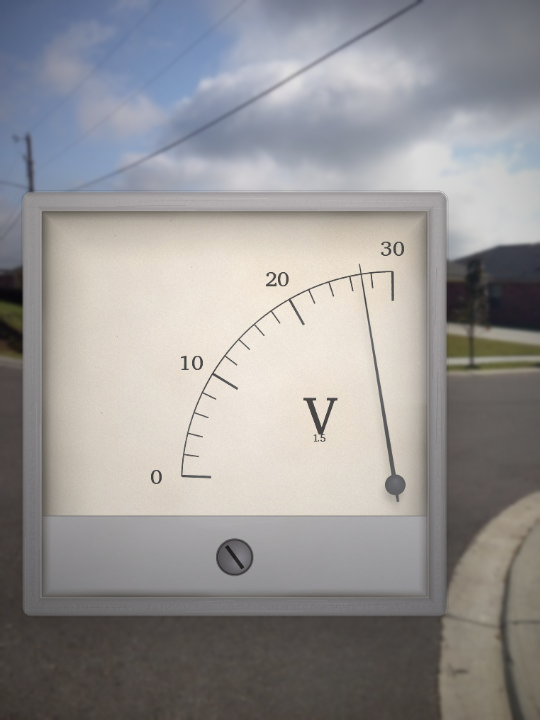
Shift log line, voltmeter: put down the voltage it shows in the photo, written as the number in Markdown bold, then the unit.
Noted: **27** V
